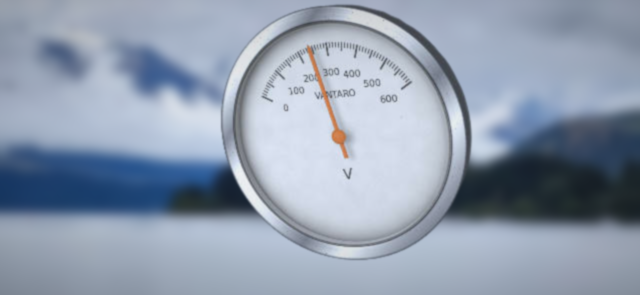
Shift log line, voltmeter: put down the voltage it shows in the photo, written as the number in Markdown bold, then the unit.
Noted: **250** V
